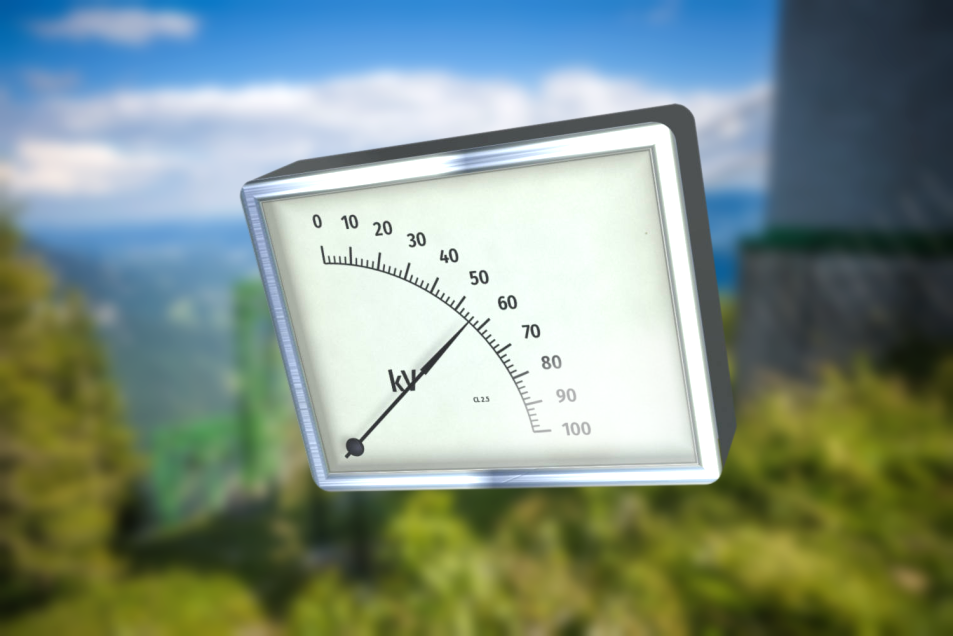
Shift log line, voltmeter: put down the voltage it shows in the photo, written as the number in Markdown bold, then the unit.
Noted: **56** kV
